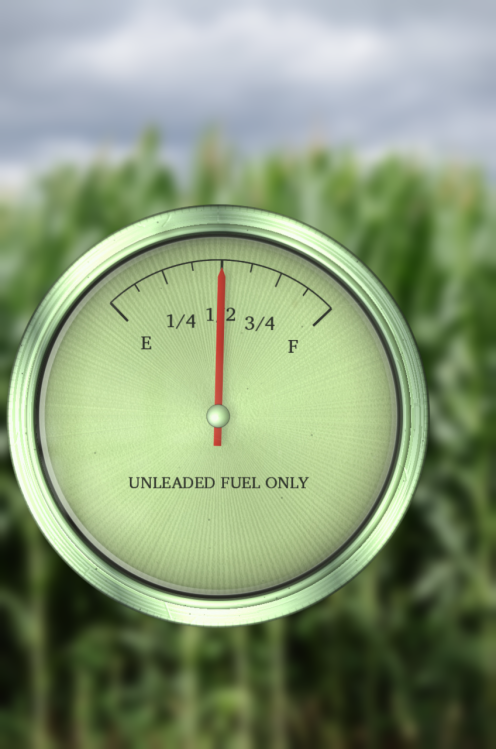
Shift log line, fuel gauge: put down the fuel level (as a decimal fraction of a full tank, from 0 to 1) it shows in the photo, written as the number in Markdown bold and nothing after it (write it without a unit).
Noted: **0.5**
